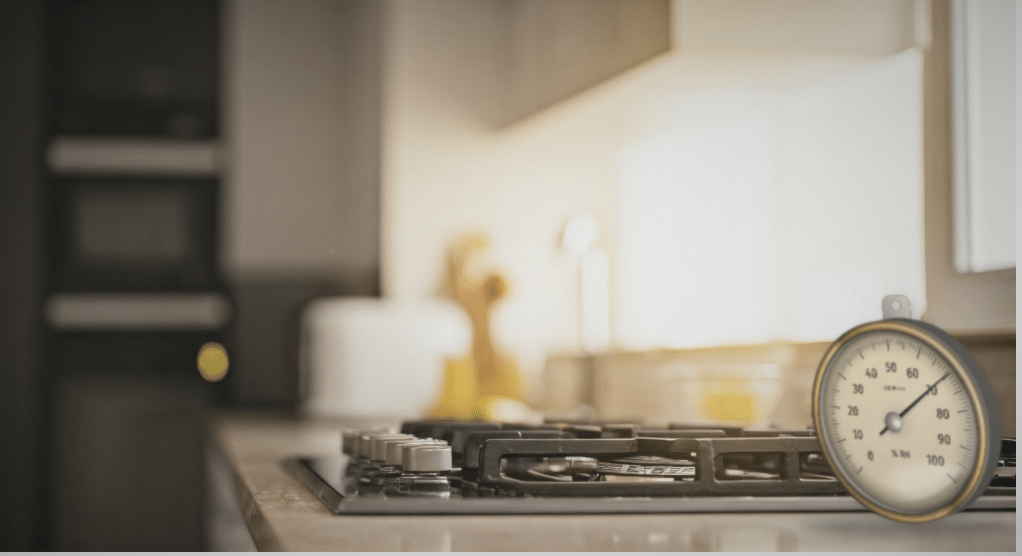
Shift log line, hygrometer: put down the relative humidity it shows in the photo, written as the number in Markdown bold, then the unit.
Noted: **70** %
